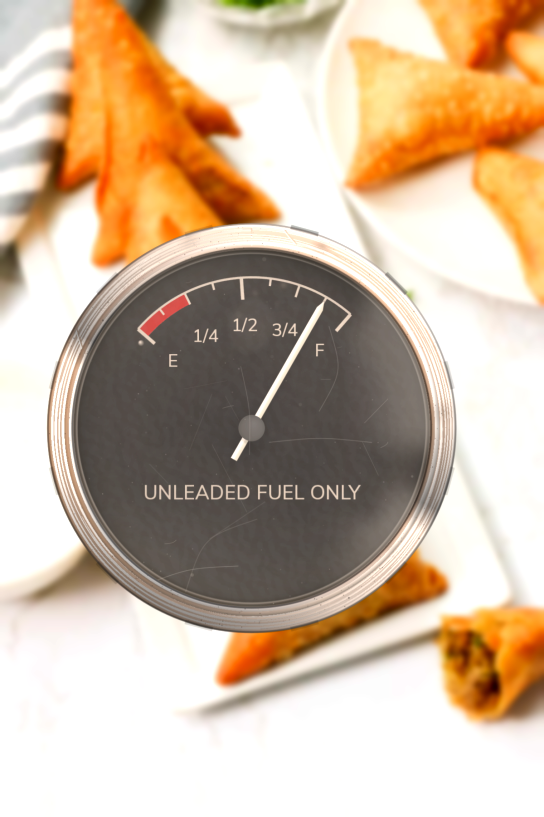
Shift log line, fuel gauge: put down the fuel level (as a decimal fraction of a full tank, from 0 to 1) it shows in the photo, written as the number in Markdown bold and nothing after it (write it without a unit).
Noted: **0.875**
